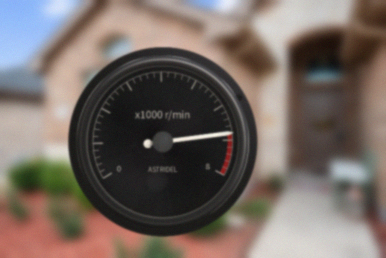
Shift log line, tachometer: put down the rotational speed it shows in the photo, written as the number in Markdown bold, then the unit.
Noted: **6800** rpm
